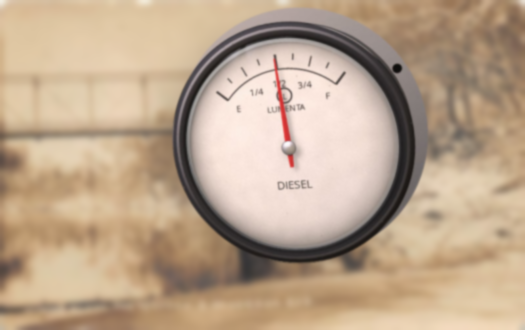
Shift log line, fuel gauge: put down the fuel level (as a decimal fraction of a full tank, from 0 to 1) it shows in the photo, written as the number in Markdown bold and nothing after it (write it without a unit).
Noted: **0.5**
